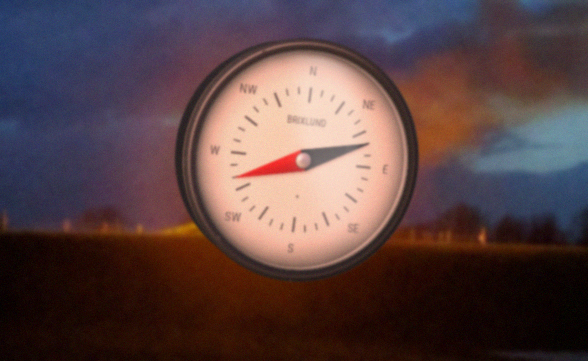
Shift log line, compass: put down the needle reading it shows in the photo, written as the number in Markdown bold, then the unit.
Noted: **250** °
